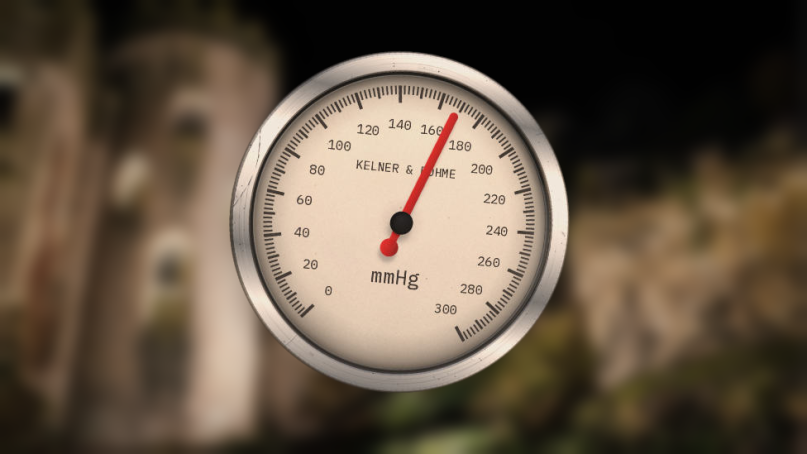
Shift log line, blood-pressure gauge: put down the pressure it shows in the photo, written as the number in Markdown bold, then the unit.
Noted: **168** mmHg
